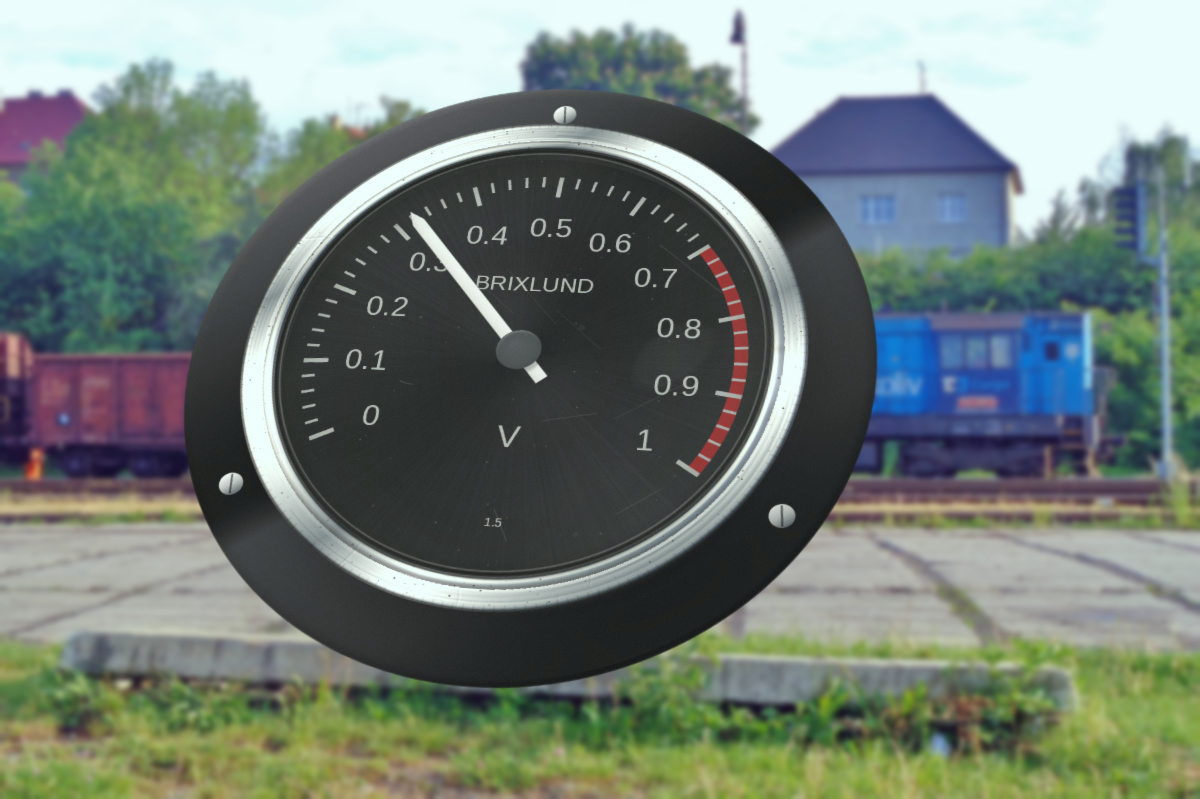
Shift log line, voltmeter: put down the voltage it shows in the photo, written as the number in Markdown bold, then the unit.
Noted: **0.32** V
